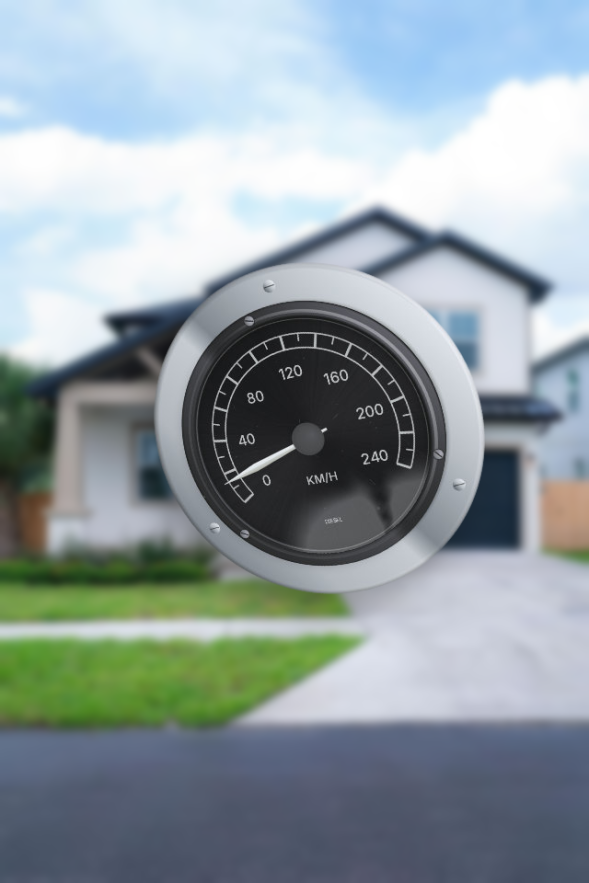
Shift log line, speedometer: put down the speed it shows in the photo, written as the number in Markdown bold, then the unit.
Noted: **15** km/h
